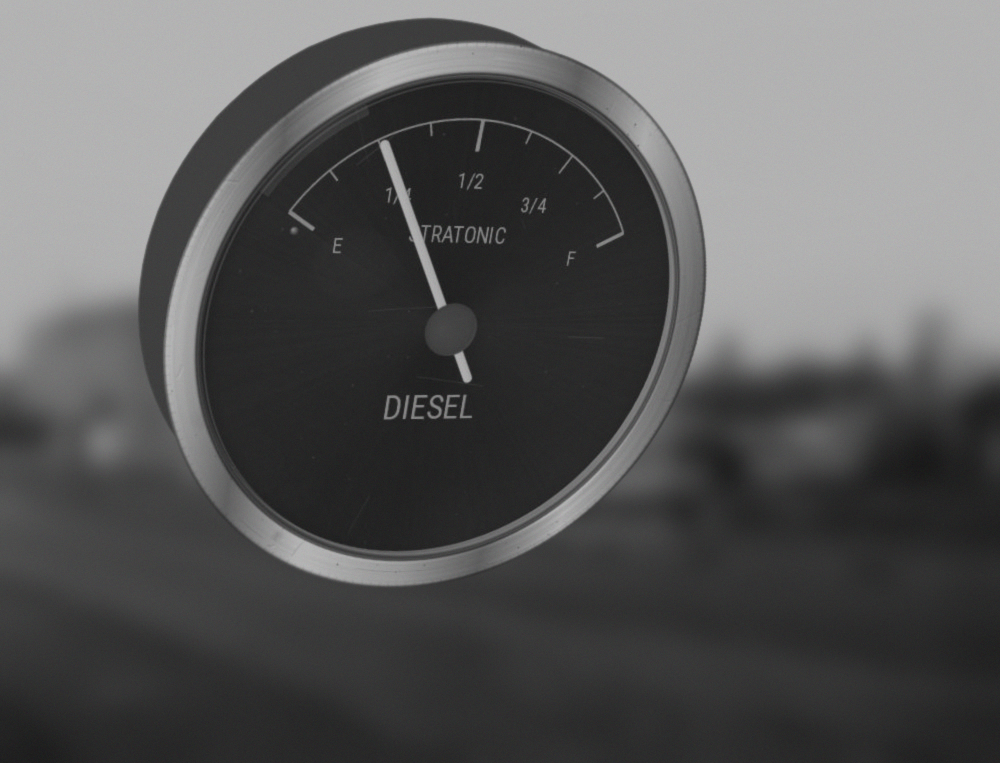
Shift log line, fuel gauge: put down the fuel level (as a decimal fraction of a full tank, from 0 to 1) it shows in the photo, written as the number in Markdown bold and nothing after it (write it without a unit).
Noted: **0.25**
